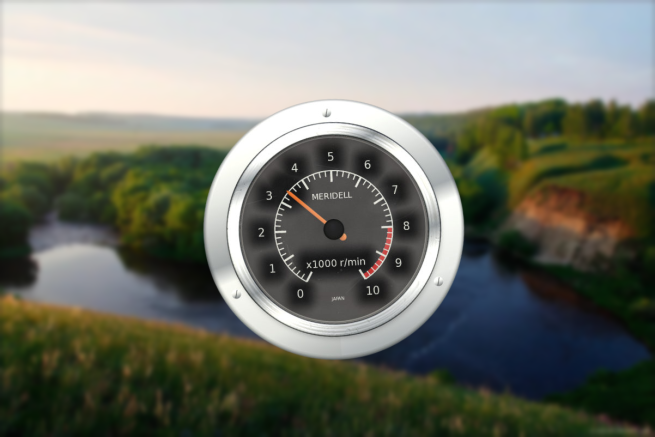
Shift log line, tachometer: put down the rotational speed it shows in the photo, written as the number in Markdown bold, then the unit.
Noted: **3400** rpm
